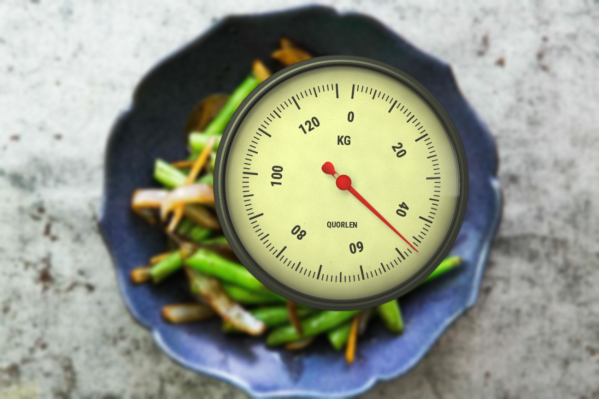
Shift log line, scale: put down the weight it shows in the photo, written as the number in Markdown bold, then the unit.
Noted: **47** kg
